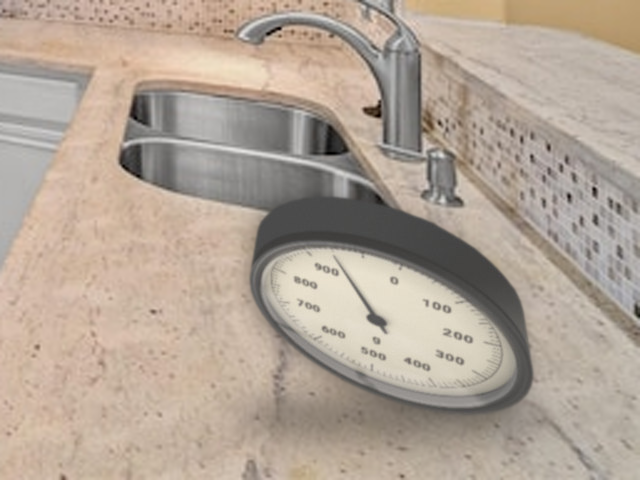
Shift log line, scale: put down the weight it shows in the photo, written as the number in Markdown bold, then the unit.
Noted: **950** g
